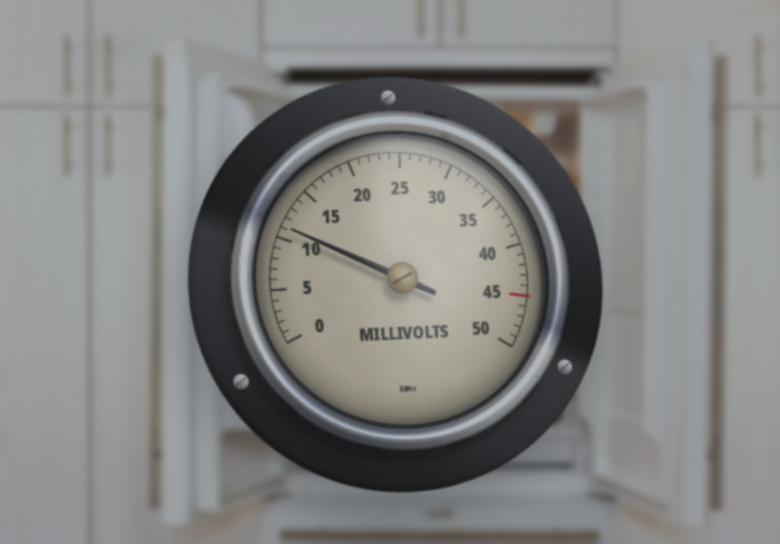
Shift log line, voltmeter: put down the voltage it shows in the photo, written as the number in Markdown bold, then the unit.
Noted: **11** mV
